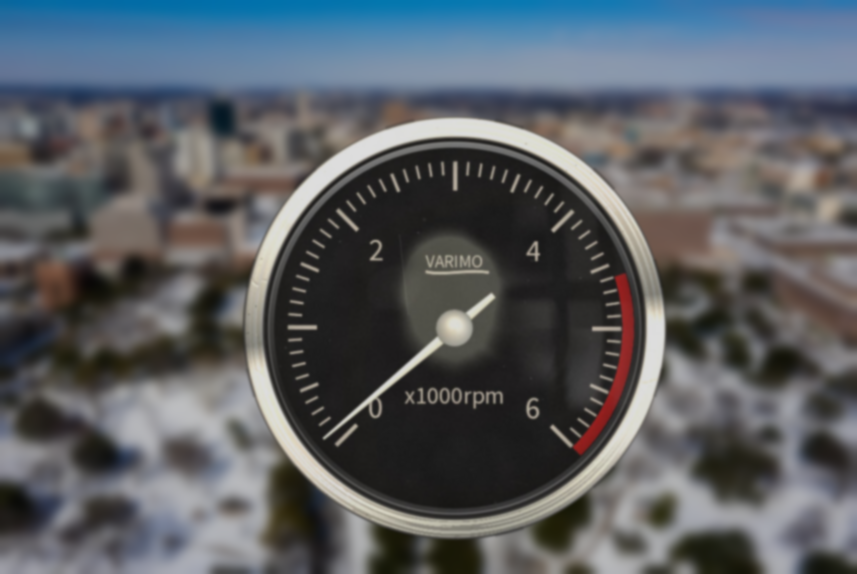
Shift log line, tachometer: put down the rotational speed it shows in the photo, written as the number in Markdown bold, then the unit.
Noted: **100** rpm
